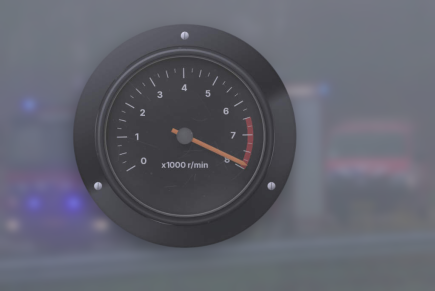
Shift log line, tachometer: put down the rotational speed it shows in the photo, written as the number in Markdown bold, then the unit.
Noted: **7875** rpm
